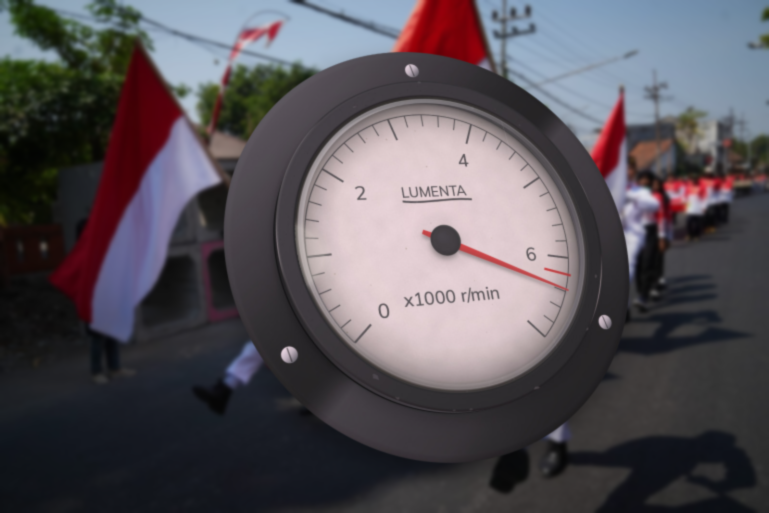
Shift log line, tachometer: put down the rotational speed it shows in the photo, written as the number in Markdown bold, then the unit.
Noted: **6400** rpm
